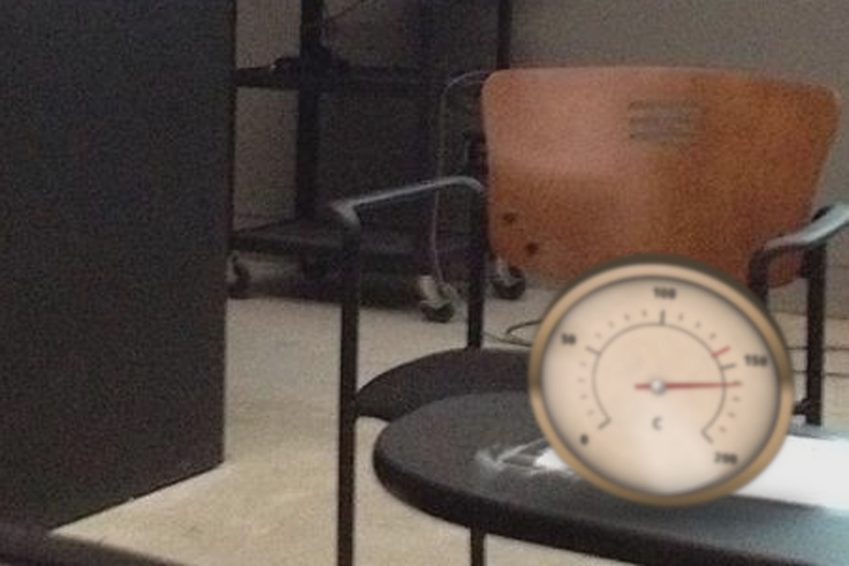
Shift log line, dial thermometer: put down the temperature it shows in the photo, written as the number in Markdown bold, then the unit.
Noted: **160** °C
